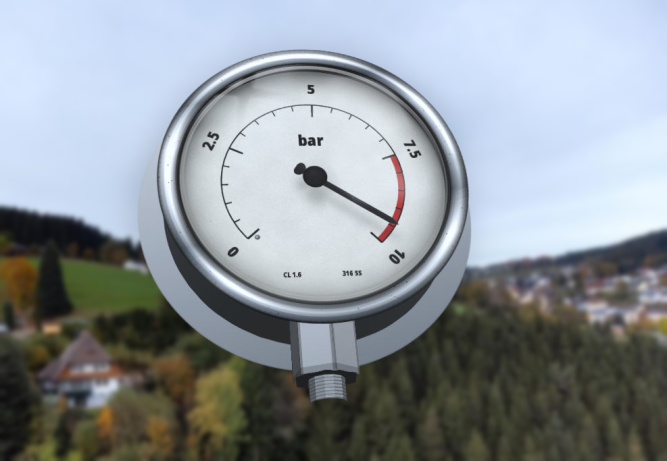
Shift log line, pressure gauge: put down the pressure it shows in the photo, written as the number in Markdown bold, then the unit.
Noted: **9.5** bar
